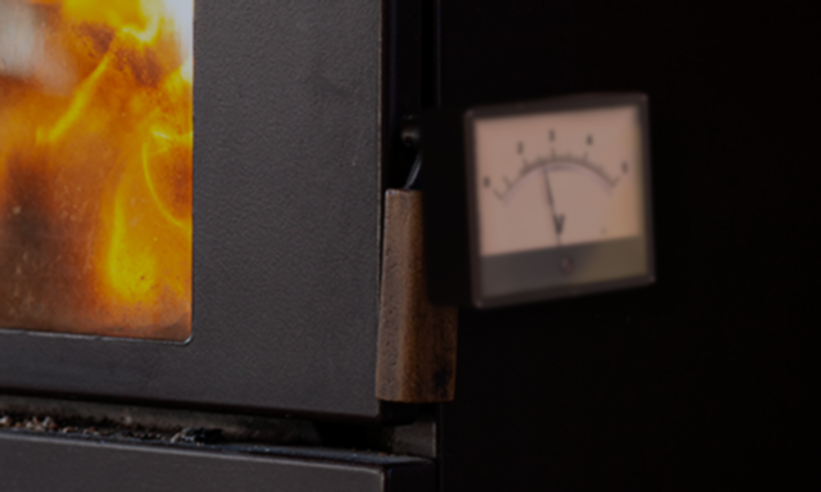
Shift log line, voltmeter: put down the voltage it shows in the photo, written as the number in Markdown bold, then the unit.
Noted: **2.5** V
